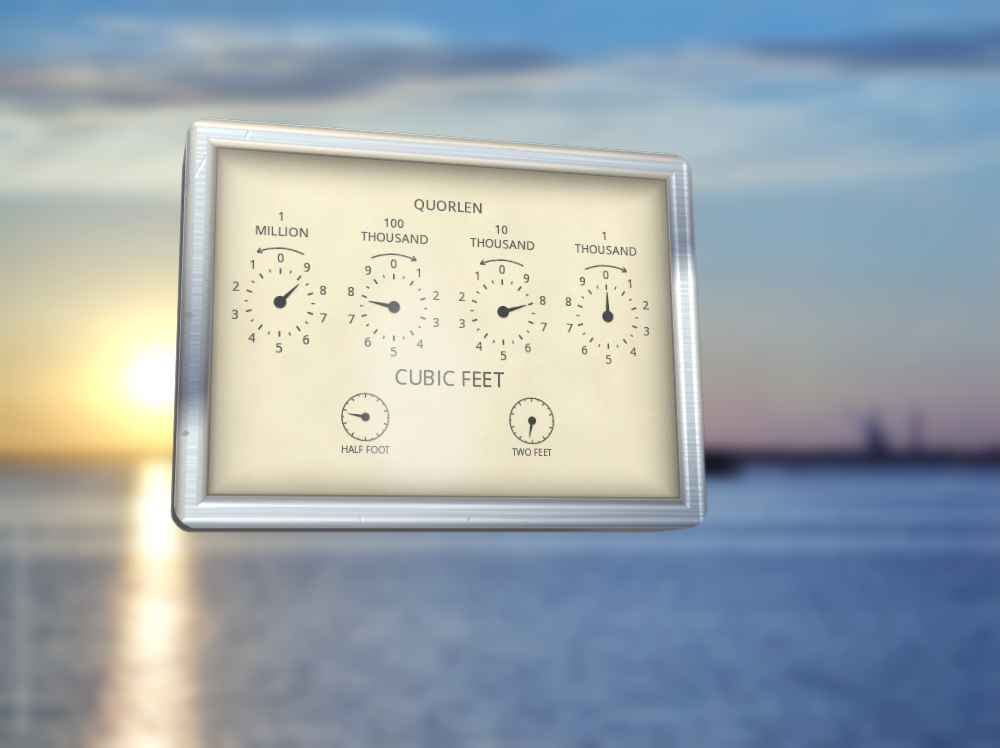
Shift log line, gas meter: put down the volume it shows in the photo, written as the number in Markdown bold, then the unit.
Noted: **878000** ft³
